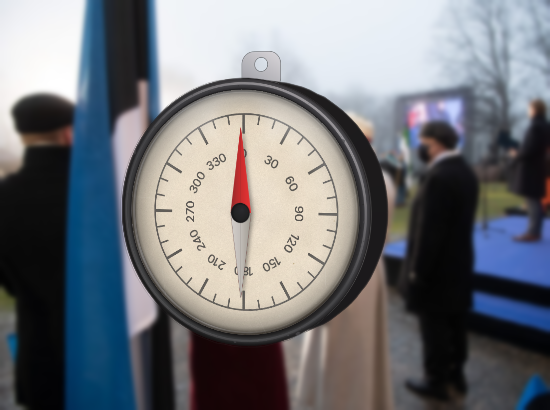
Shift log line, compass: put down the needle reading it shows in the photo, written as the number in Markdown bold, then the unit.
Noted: **0** °
